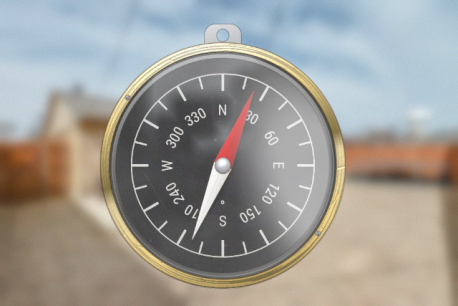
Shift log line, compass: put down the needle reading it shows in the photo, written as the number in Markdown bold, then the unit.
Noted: **22.5** °
